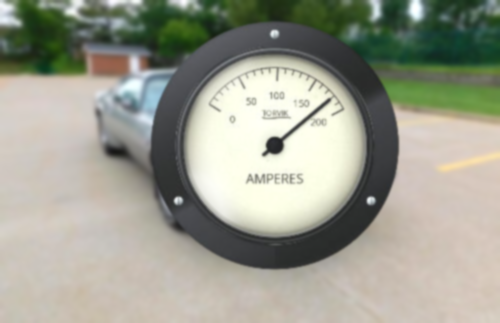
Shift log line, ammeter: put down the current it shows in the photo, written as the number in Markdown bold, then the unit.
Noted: **180** A
